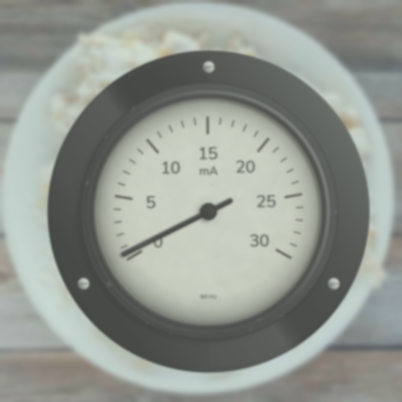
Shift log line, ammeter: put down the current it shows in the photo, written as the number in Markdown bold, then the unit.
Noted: **0.5** mA
